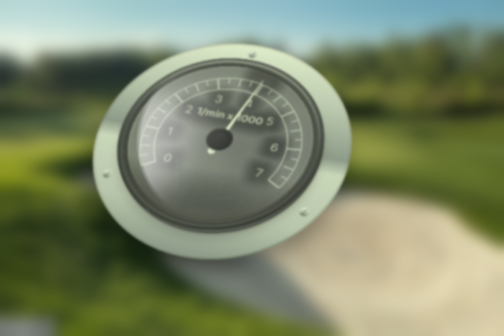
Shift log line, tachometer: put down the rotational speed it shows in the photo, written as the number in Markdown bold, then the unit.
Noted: **4000** rpm
